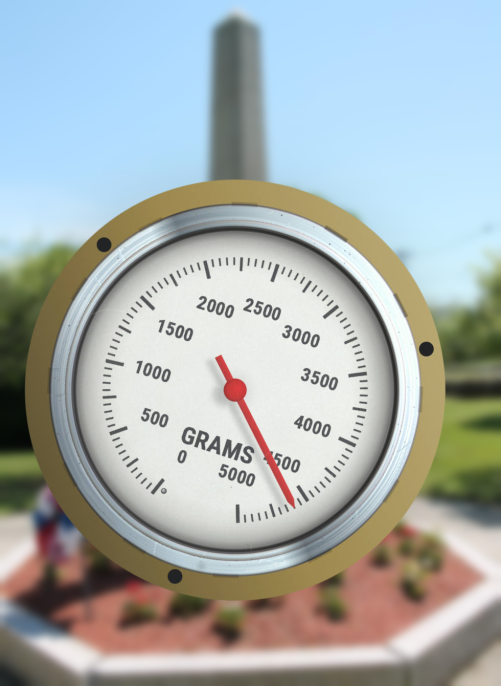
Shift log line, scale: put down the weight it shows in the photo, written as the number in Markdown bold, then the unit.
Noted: **4600** g
